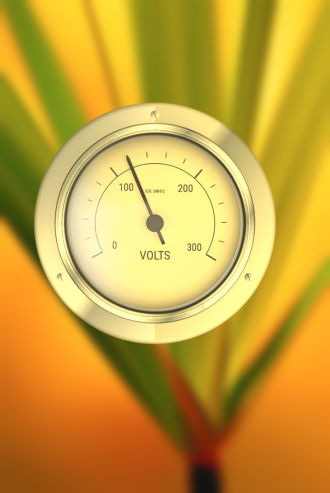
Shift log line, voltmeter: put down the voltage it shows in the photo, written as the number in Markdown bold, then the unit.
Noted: **120** V
